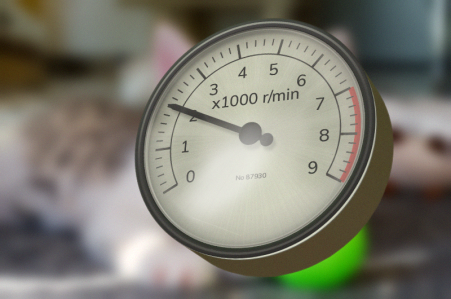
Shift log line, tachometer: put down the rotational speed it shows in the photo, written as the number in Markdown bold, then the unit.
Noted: **2000** rpm
